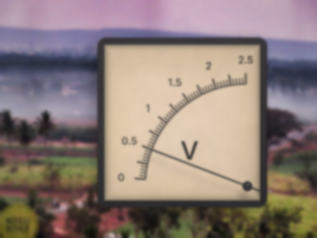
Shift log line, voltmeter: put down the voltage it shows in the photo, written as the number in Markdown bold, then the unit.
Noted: **0.5** V
